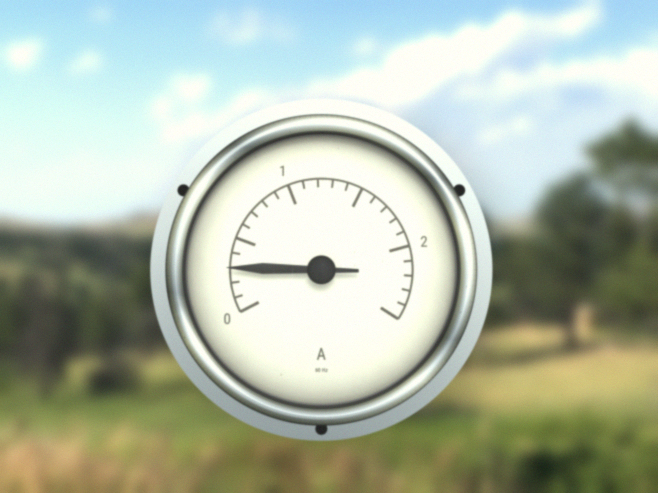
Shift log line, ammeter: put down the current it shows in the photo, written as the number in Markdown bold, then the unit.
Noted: **0.3** A
